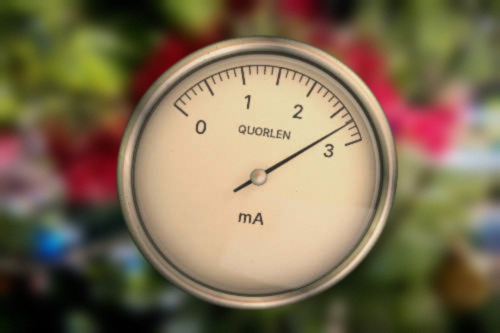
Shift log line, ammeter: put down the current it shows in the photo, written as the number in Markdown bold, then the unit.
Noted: **2.7** mA
